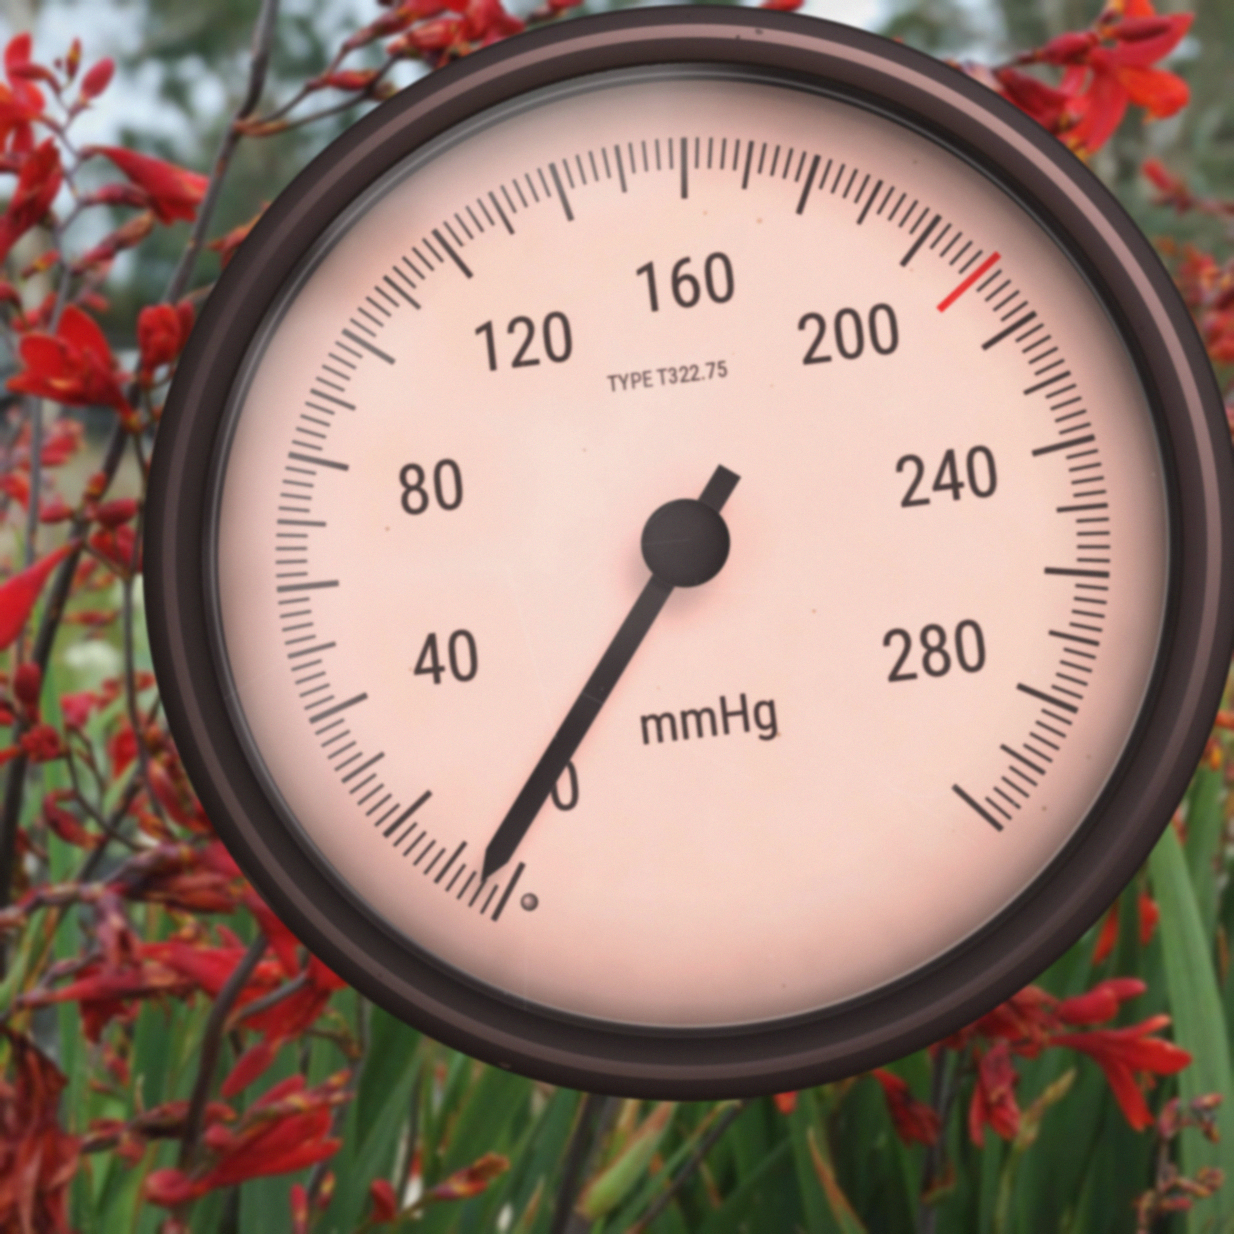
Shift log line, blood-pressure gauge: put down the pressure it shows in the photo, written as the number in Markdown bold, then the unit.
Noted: **4** mmHg
